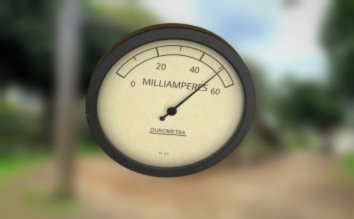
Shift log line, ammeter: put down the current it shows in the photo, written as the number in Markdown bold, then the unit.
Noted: **50** mA
